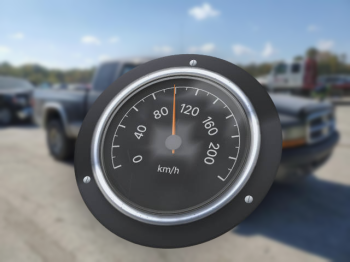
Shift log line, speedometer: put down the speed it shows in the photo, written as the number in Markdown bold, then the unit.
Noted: **100** km/h
